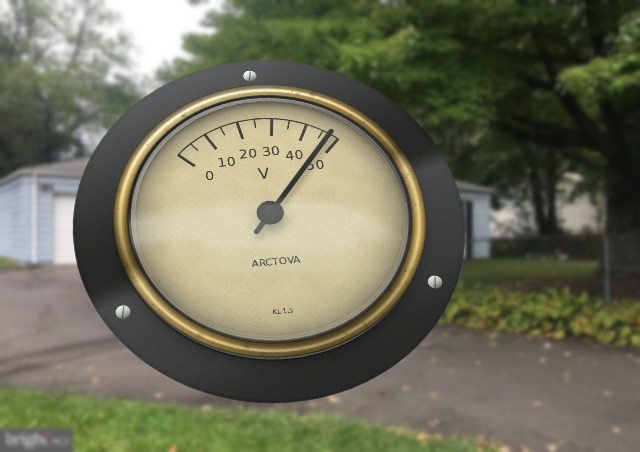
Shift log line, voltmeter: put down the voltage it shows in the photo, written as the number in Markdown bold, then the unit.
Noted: **47.5** V
